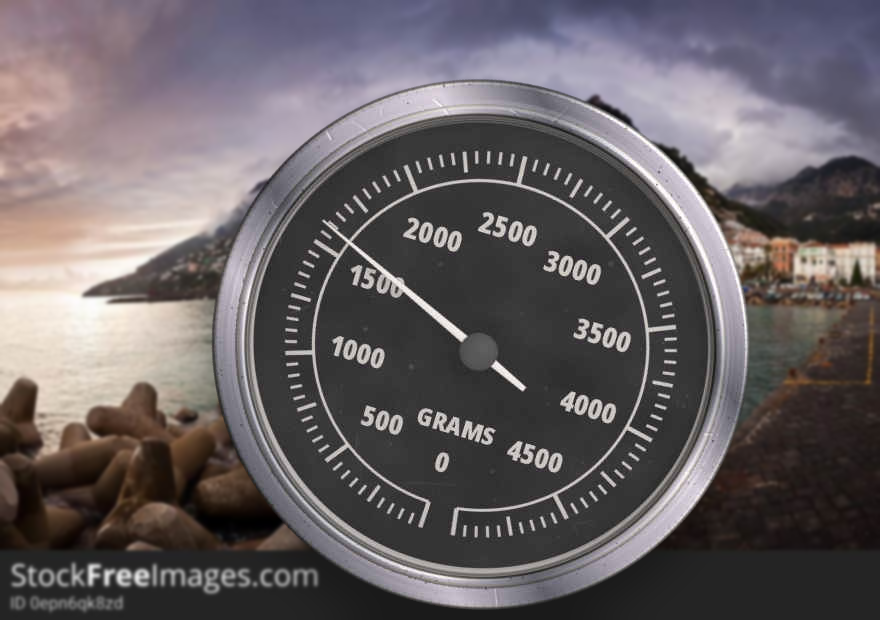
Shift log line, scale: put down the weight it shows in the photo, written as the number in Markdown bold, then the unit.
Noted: **1600** g
